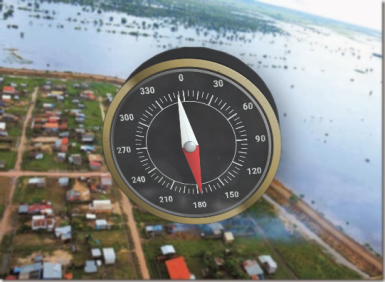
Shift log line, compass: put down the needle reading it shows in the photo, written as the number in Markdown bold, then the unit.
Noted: **175** °
